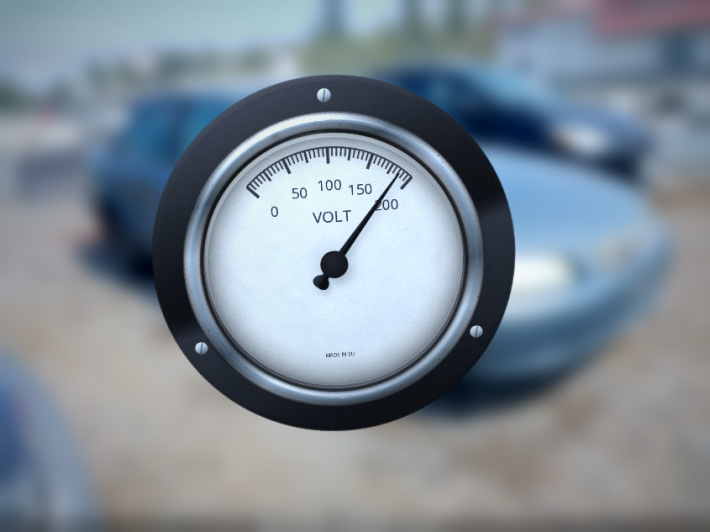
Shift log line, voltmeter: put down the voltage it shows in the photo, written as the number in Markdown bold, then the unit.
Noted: **185** V
